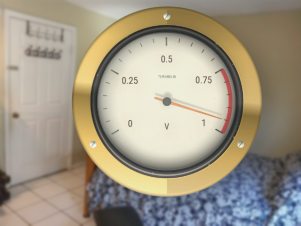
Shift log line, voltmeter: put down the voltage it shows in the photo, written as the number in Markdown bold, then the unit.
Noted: **0.95** V
